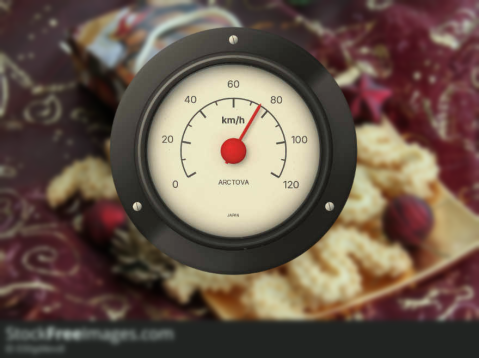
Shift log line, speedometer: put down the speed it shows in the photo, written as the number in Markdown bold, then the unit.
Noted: **75** km/h
